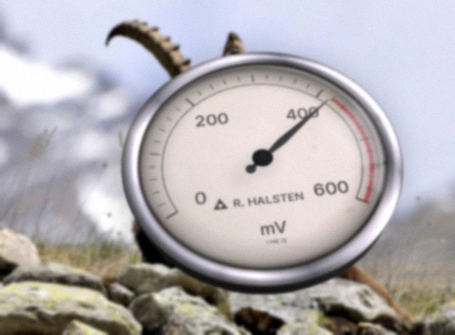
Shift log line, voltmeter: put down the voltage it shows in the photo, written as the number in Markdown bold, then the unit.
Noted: **420** mV
